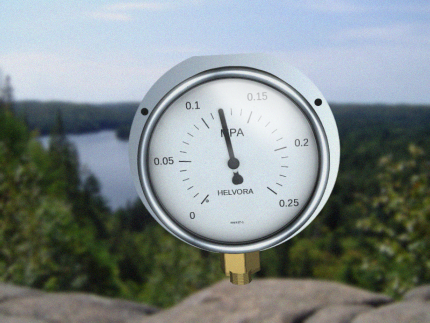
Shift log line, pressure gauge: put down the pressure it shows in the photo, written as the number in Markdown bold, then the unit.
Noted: **0.12** MPa
